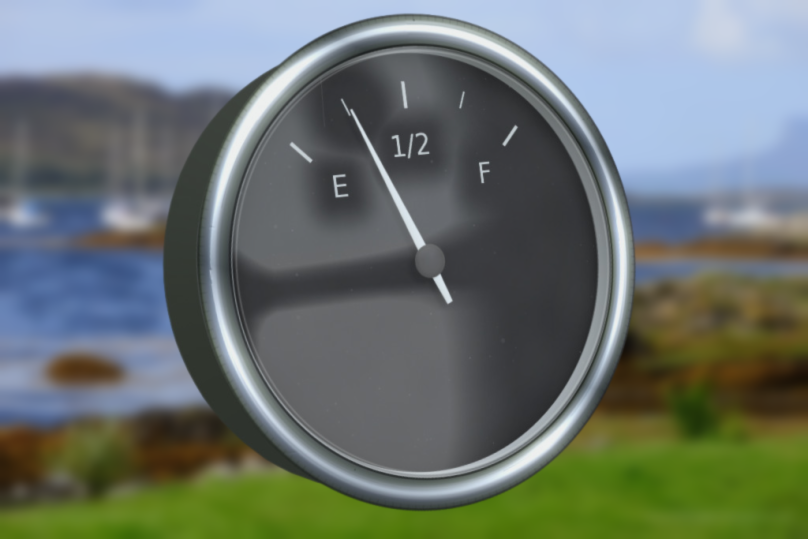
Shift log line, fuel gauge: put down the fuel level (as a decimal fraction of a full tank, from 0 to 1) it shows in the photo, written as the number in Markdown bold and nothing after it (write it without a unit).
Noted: **0.25**
